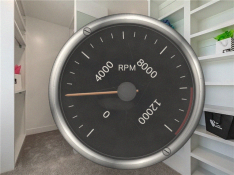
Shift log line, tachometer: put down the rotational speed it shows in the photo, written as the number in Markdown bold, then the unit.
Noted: **2000** rpm
